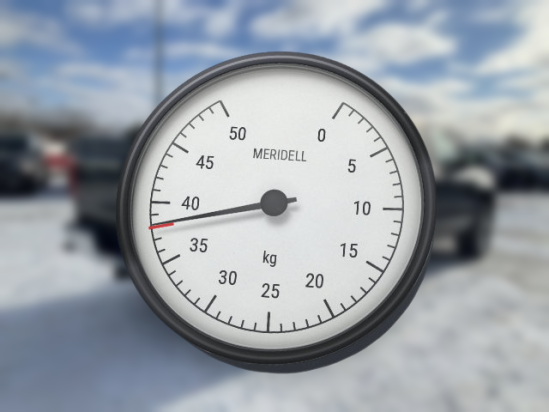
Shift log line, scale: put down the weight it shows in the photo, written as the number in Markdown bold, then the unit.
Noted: **38** kg
